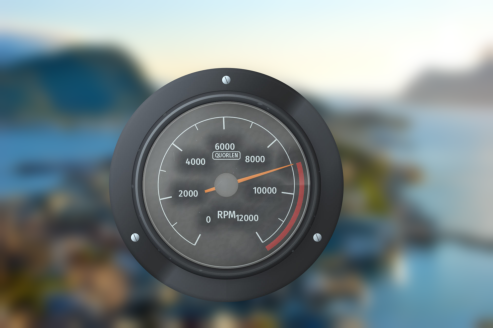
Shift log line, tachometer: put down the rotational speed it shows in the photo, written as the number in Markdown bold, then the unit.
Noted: **9000** rpm
